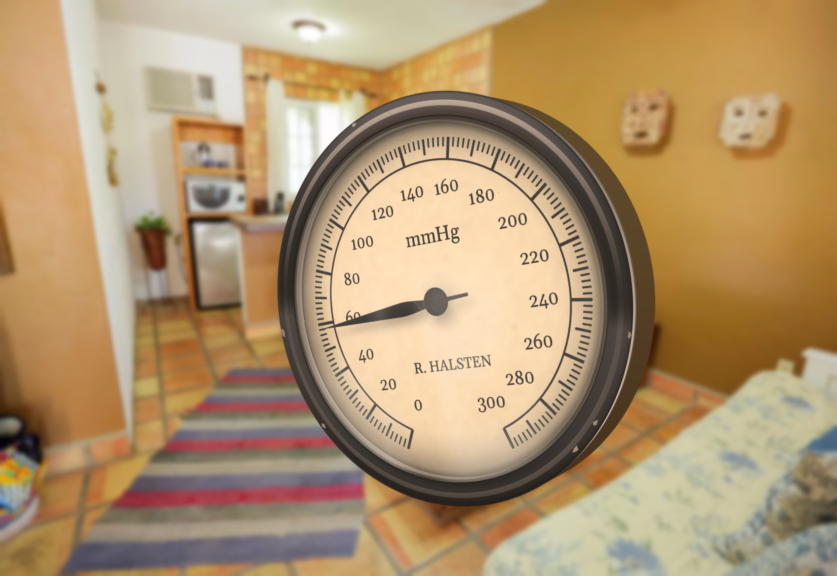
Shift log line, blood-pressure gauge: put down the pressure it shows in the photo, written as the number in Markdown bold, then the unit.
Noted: **58** mmHg
